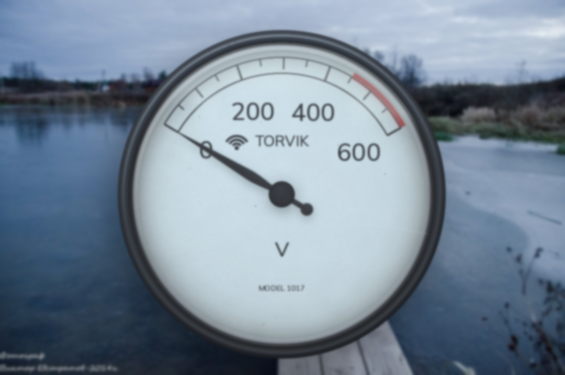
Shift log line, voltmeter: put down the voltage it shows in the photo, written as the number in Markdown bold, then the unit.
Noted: **0** V
